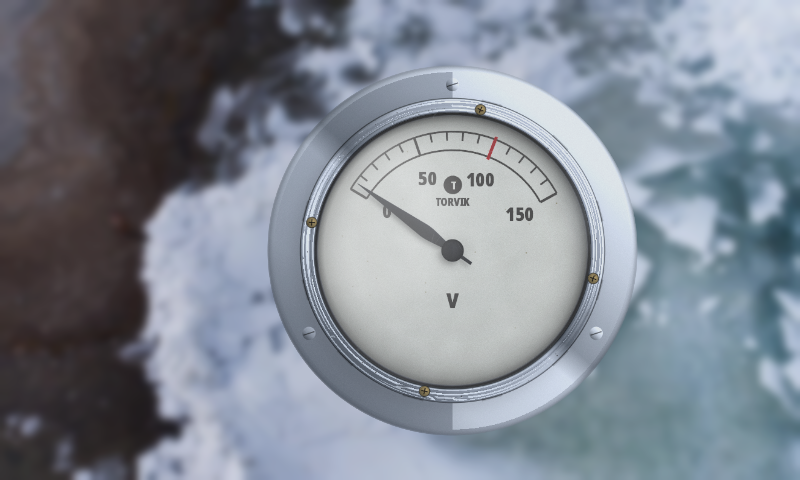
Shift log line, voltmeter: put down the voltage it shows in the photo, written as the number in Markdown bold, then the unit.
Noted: **5** V
